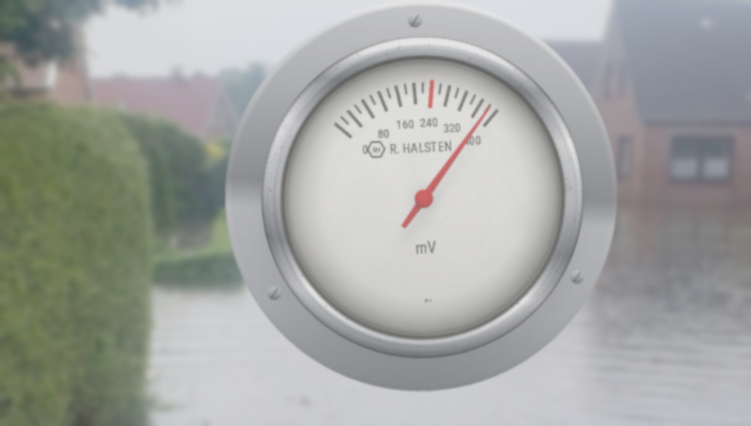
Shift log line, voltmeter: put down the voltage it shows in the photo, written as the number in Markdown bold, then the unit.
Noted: **380** mV
